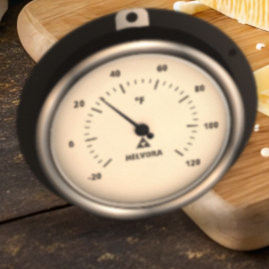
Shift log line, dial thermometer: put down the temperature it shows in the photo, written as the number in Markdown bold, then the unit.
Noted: **28** °F
